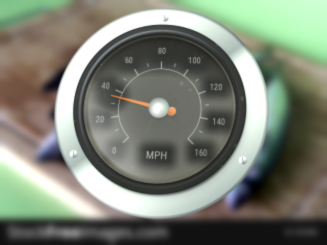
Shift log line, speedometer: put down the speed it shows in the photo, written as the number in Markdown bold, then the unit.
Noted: **35** mph
